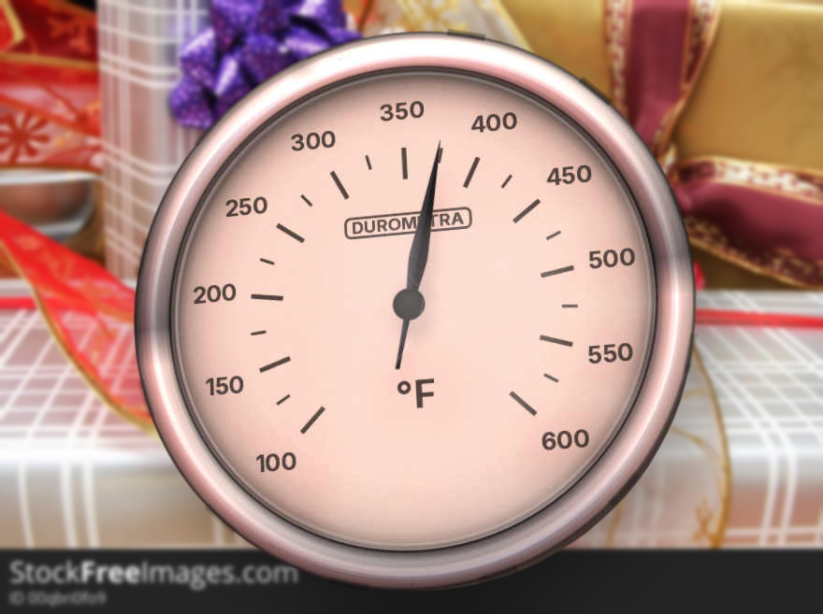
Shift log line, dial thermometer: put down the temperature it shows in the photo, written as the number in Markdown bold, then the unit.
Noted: **375** °F
